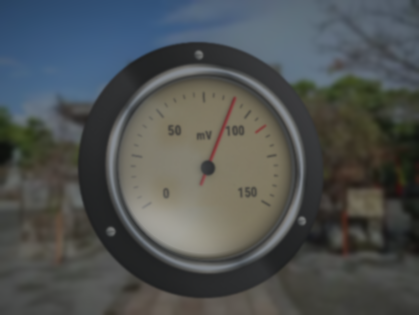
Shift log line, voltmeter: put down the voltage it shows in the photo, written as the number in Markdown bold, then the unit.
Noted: **90** mV
